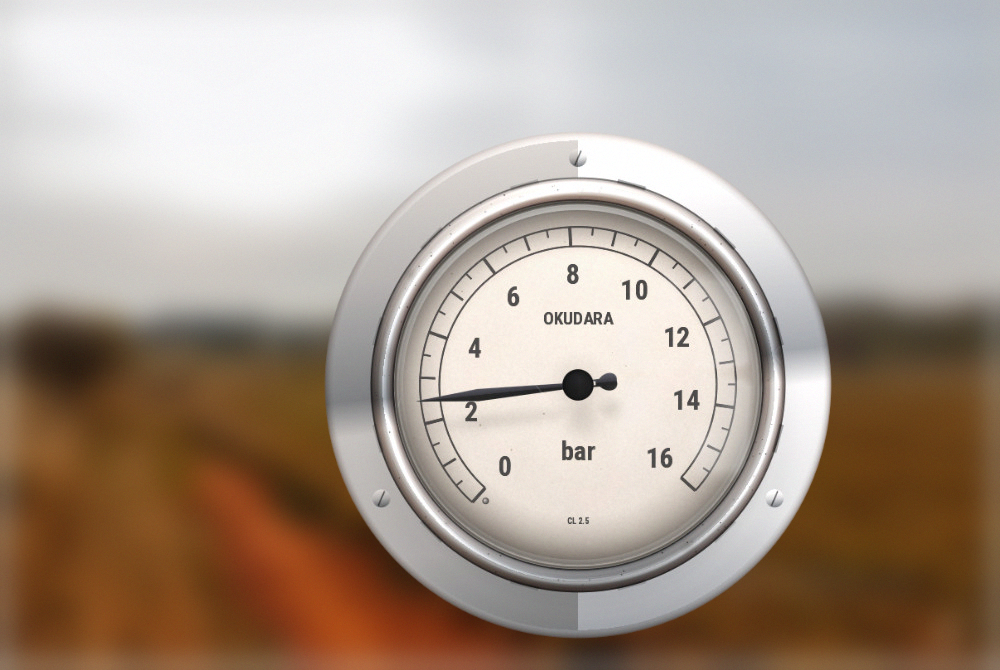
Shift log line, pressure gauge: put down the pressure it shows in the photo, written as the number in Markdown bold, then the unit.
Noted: **2.5** bar
